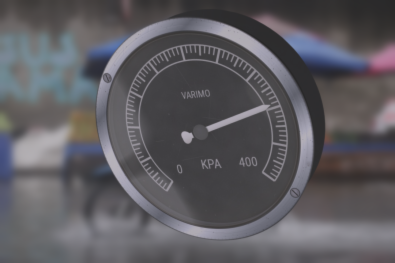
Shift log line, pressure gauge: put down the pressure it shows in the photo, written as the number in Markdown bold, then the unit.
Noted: **315** kPa
